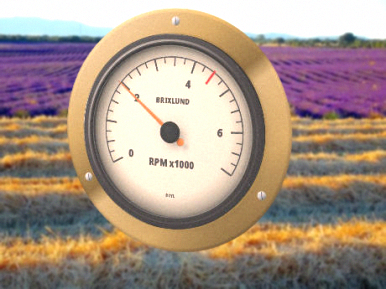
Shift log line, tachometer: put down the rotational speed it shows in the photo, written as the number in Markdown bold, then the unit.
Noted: **2000** rpm
